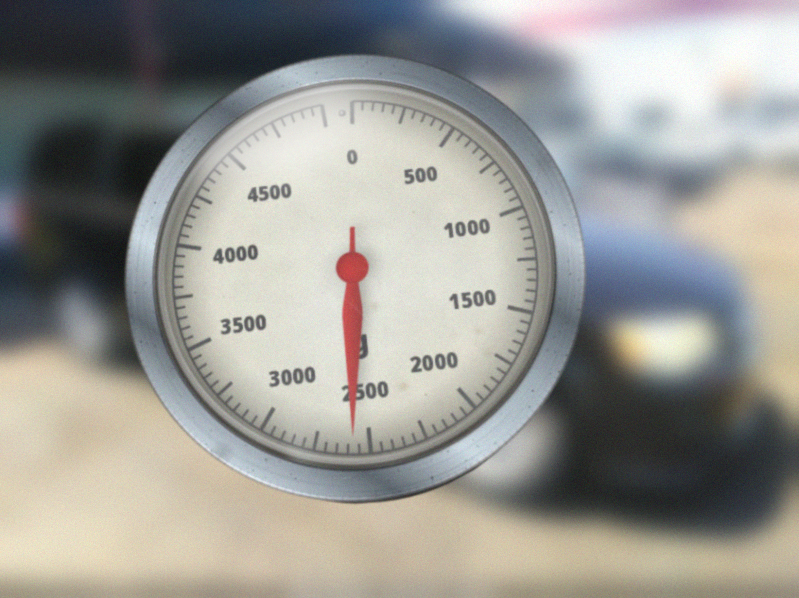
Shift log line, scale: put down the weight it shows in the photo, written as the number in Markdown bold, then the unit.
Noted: **2575** g
